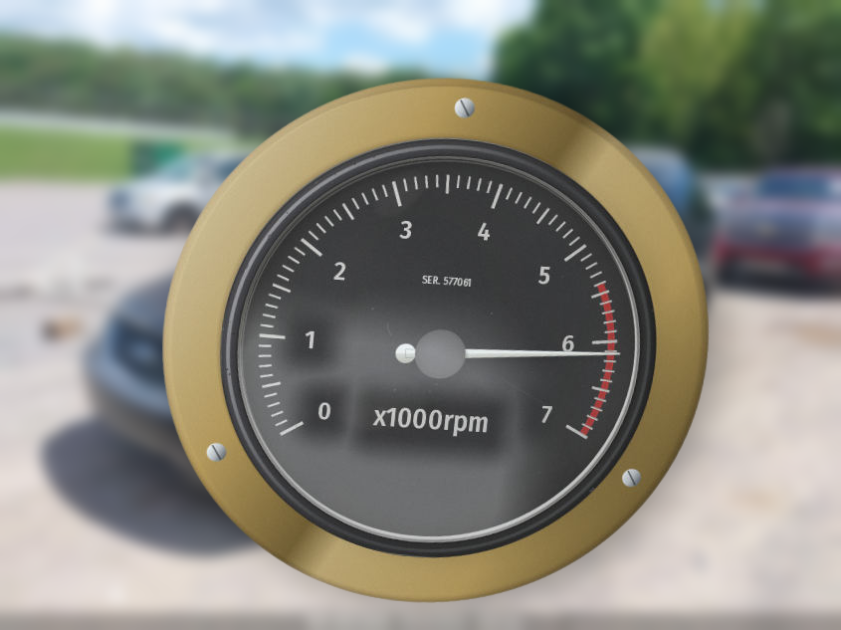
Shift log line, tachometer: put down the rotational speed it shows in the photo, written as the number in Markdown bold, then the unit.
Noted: **6100** rpm
